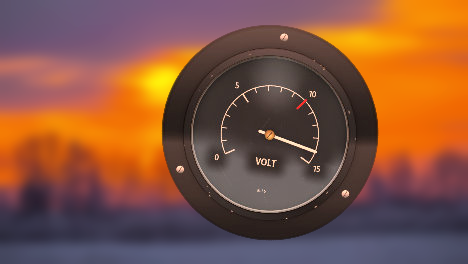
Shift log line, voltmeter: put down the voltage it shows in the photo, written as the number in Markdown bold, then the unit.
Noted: **14** V
